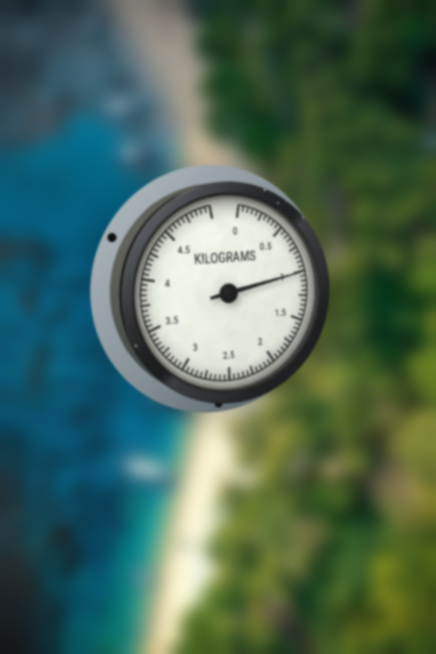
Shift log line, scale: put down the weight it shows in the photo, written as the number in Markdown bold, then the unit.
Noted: **1** kg
